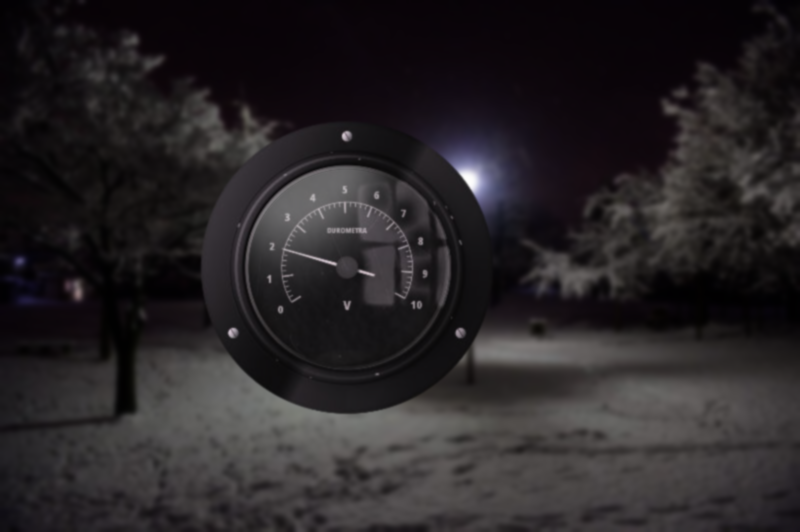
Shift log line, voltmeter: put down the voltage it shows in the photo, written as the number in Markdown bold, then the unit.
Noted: **2** V
